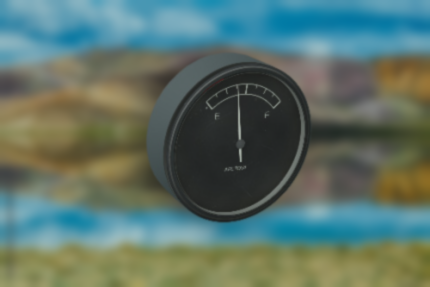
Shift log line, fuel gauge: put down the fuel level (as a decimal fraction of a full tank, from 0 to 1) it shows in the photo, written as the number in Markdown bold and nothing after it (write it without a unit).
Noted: **0.375**
